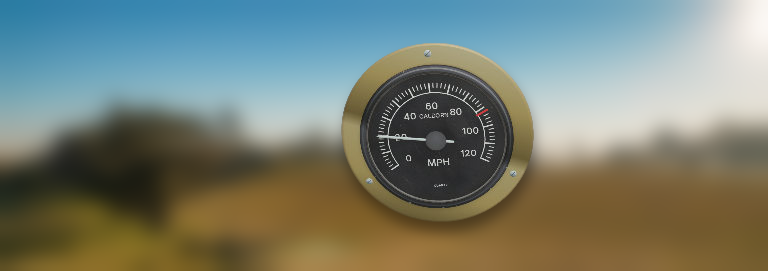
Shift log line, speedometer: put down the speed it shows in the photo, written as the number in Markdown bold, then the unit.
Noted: **20** mph
